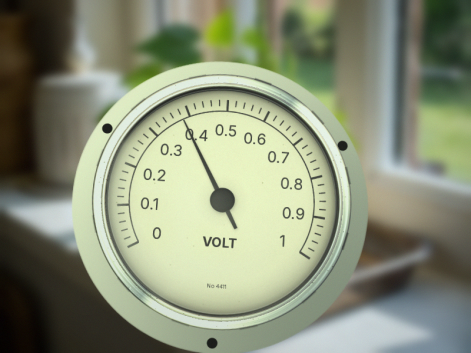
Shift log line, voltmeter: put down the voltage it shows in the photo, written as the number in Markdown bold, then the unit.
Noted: **0.38** V
